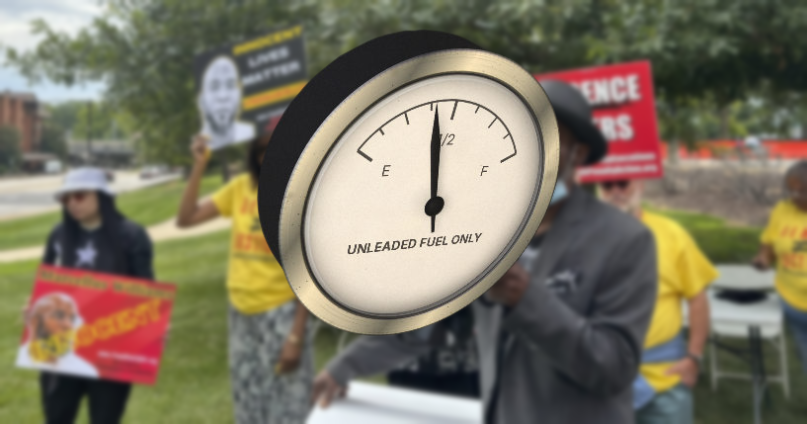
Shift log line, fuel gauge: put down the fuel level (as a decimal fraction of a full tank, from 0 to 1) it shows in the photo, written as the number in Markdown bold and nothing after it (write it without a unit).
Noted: **0.375**
